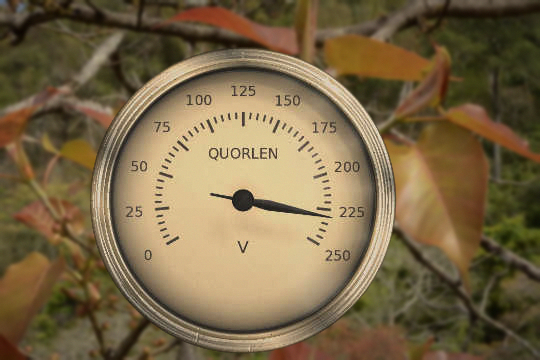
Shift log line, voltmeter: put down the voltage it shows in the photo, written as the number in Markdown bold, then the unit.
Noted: **230** V
